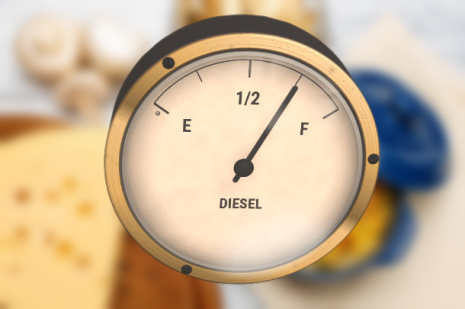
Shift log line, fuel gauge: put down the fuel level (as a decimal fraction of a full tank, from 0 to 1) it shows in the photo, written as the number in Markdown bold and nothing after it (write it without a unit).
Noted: **0.75**
